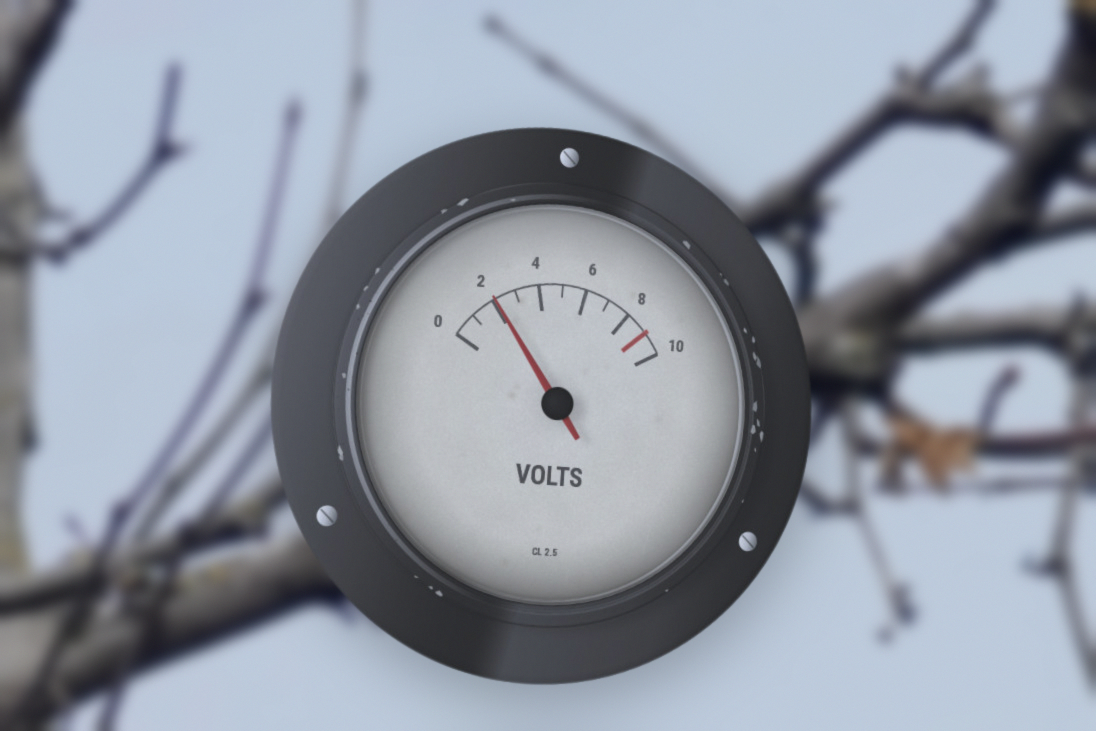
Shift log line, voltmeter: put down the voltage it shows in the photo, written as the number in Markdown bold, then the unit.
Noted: **2** V
